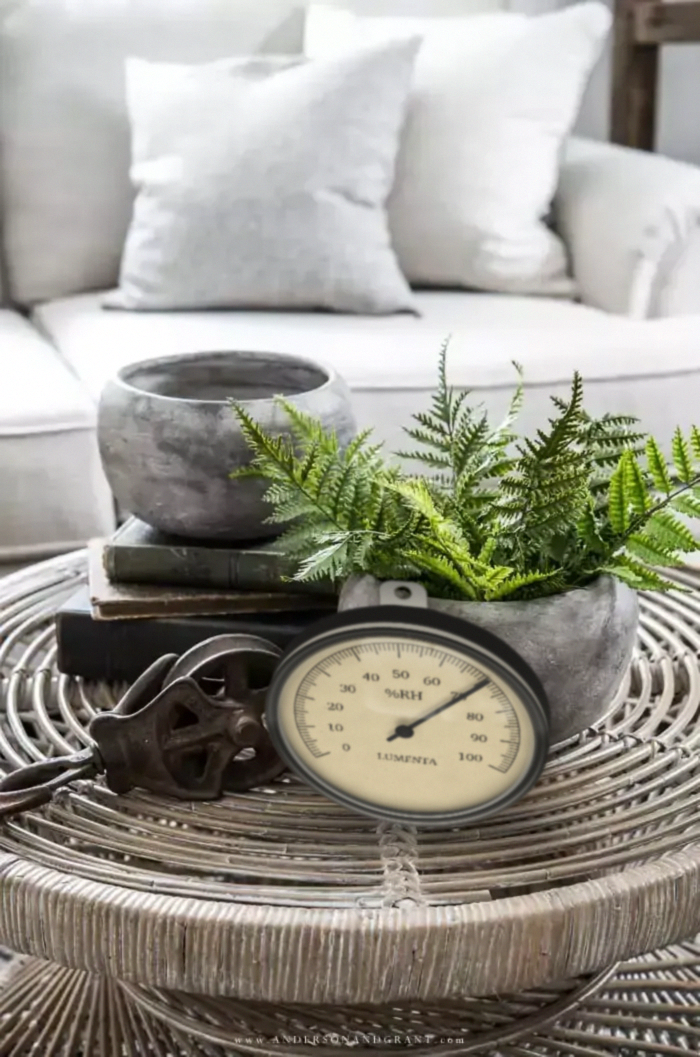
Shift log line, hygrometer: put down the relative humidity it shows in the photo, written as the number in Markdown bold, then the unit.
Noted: **70** %
